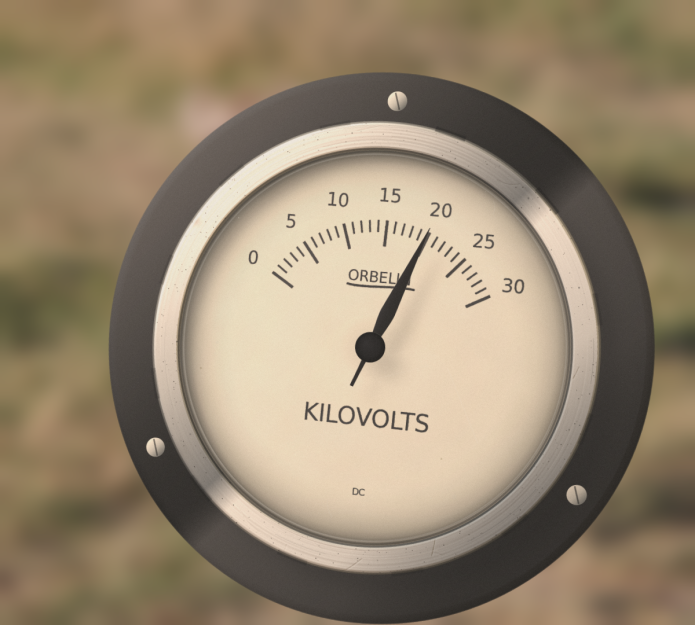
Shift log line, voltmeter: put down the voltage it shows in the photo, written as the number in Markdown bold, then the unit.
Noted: **20** kV
